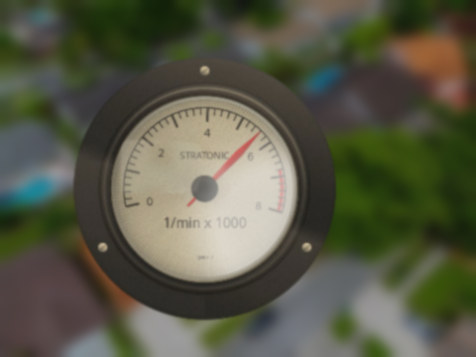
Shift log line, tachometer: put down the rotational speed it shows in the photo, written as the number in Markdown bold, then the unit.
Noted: **5600** rpm
